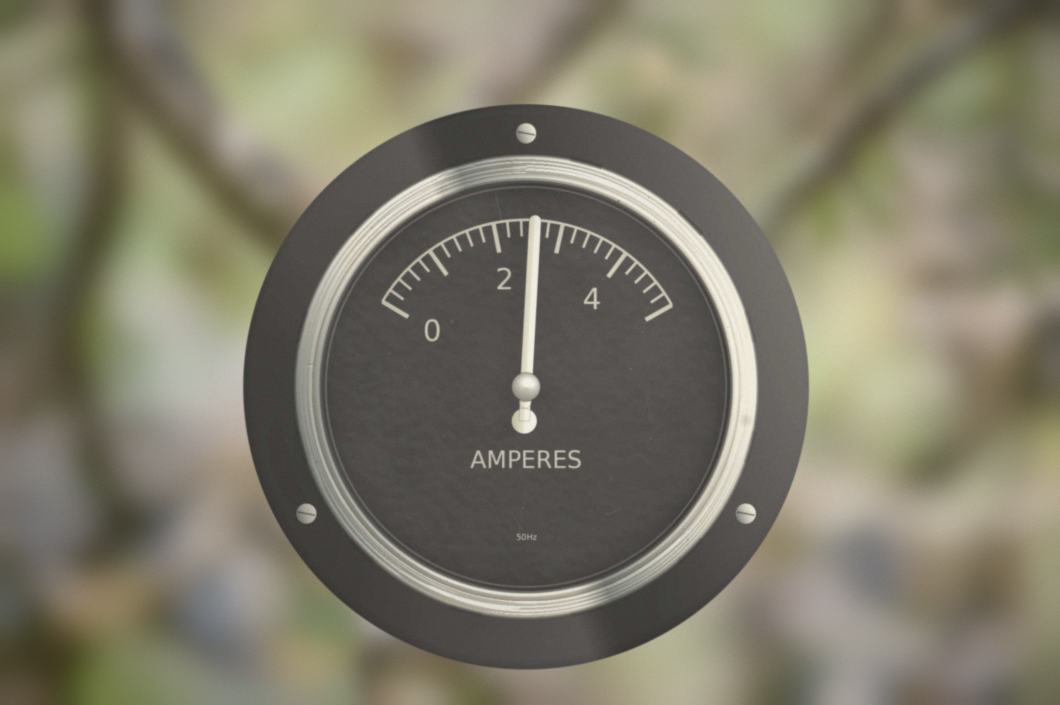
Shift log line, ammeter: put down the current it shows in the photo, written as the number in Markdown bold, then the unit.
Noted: **2.6** A
